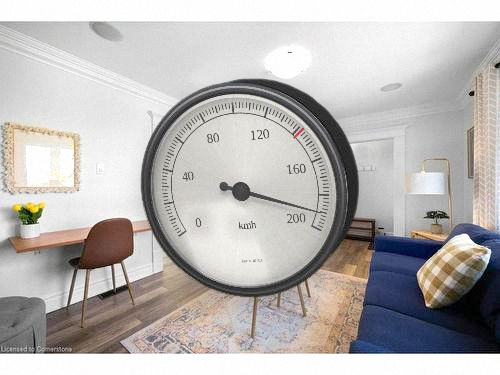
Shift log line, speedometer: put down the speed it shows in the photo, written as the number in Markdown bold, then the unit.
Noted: **190** km/h
